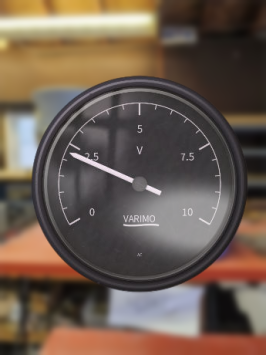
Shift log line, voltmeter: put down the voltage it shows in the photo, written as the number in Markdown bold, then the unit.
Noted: **2.25** V
